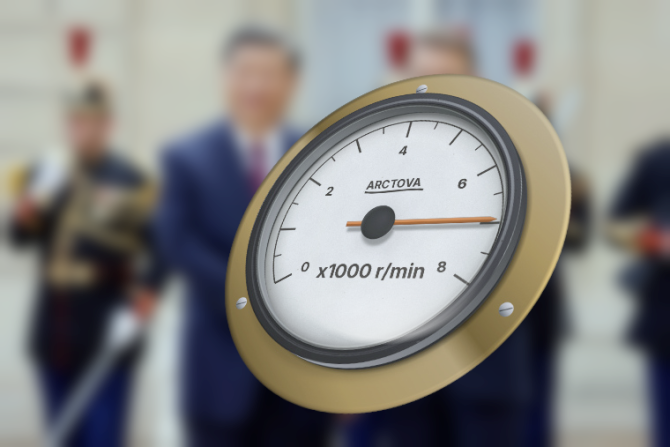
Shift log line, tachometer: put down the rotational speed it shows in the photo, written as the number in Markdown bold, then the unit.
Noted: **7000** rpm
